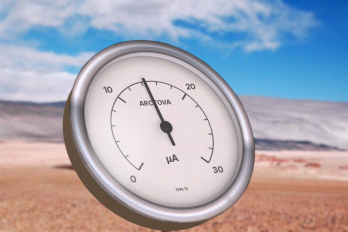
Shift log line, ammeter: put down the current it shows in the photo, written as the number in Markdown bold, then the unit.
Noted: **14** µA
